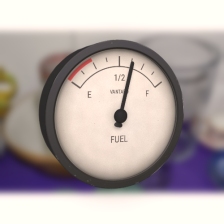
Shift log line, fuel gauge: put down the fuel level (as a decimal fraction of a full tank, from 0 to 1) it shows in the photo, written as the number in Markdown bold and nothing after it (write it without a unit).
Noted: **0.625**
